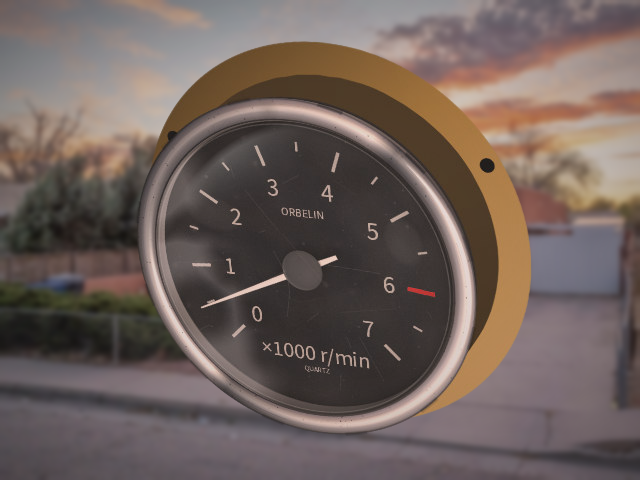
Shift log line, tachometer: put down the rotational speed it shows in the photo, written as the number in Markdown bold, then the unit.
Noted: **500** rpm
